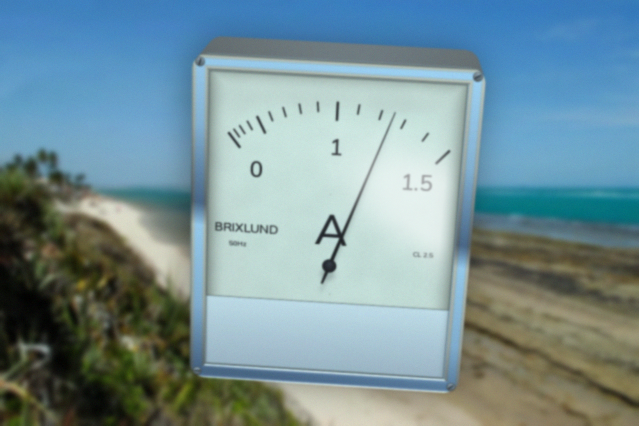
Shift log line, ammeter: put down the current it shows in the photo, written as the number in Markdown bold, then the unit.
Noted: **1.25** A
